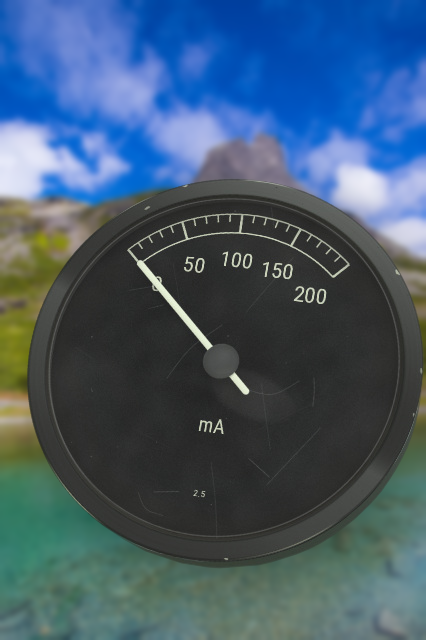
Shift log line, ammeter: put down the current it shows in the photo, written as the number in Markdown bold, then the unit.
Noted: **0** mA
